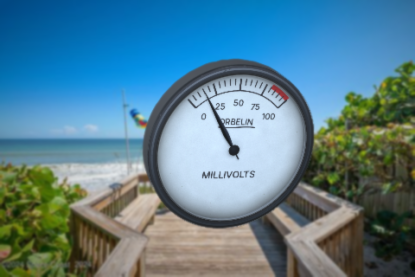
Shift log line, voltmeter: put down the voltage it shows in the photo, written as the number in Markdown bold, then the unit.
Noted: **15** mV
